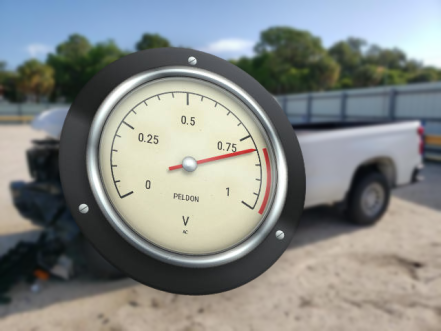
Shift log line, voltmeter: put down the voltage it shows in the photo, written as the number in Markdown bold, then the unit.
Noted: **0.8** V
